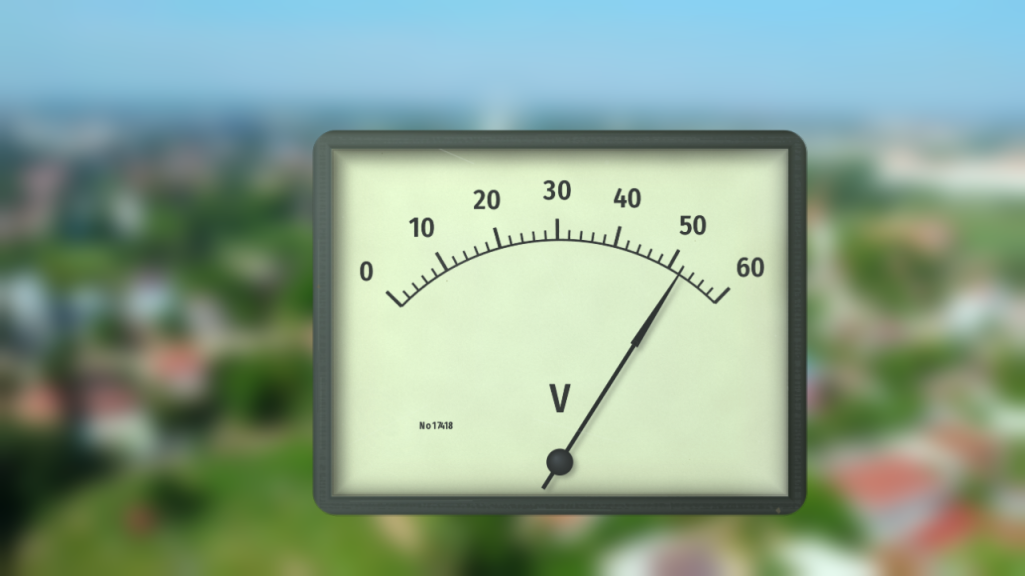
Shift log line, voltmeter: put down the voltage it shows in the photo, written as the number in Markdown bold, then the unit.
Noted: **52** V
